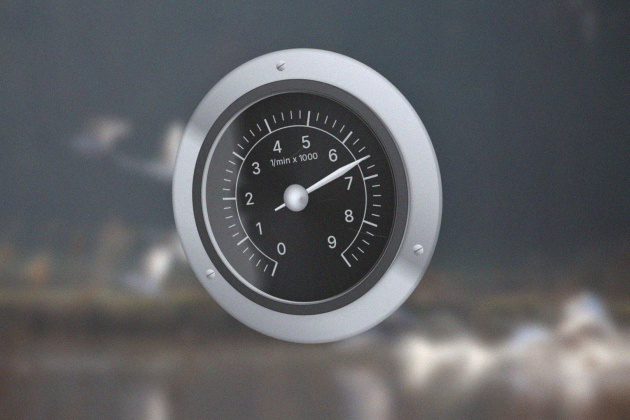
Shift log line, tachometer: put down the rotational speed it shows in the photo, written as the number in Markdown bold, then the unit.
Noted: **6600** rpm
